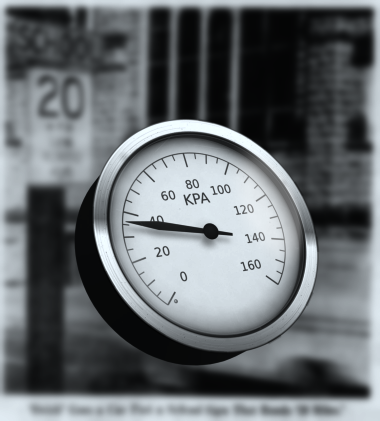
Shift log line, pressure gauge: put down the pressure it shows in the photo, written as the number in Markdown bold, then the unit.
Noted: **35** kPa
